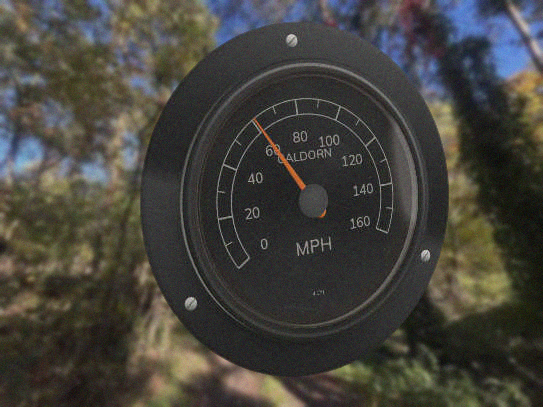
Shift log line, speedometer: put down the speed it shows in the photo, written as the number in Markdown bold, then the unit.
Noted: **60** mph
